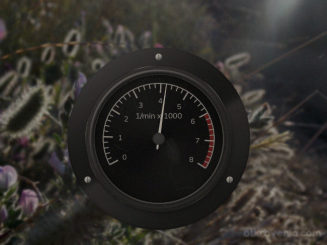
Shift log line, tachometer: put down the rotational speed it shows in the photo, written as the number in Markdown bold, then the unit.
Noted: **4200** rpm
